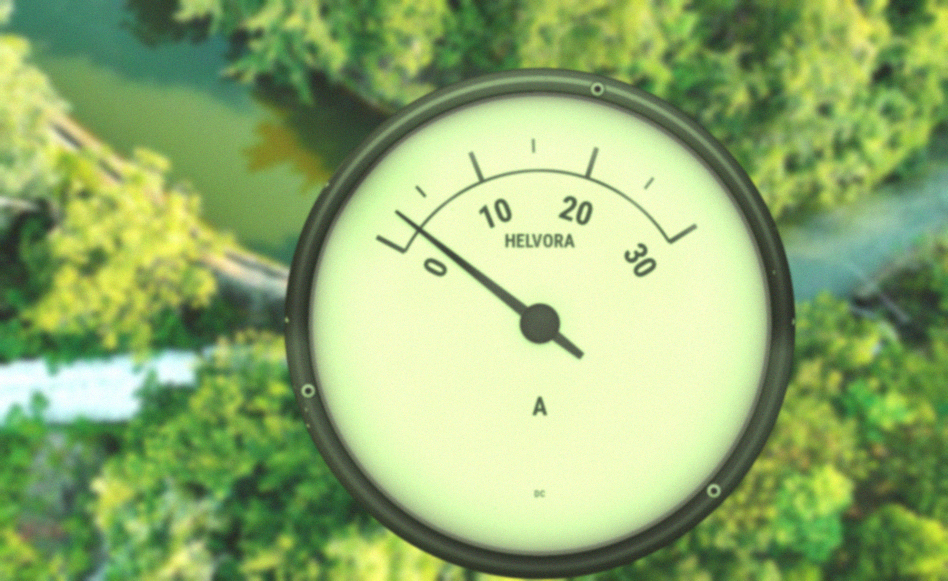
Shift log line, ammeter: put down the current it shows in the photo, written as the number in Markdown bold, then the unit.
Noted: **2.5** A
